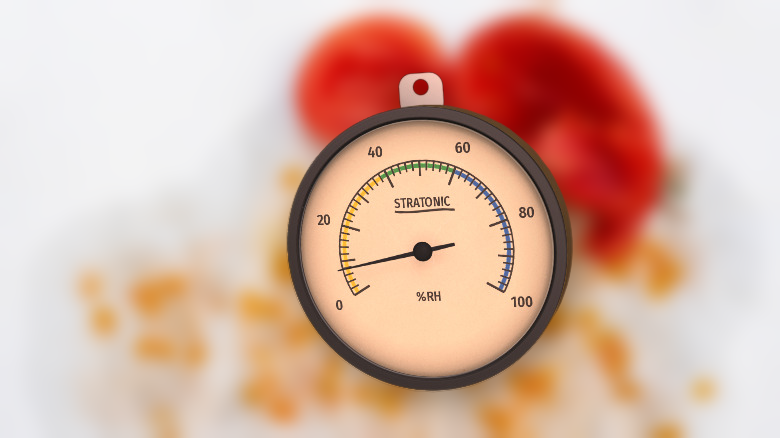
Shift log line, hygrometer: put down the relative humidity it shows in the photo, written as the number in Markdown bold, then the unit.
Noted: **8** %
